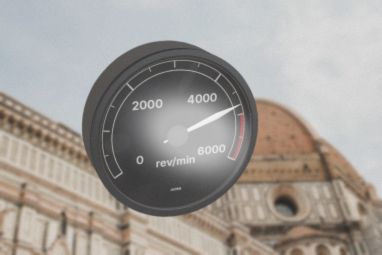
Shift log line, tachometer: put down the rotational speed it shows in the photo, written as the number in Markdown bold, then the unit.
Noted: **4750** rpm
